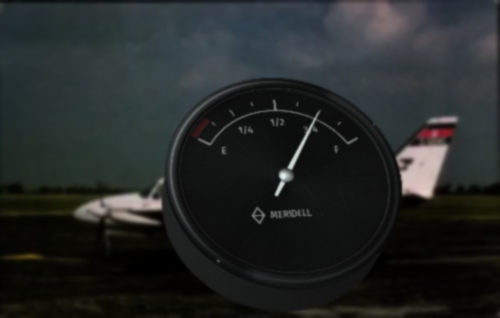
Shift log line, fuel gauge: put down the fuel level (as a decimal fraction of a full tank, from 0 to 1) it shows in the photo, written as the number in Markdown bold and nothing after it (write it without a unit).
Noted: **0.75**
